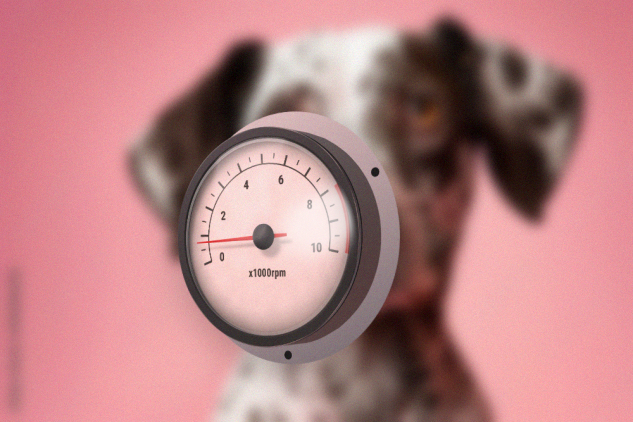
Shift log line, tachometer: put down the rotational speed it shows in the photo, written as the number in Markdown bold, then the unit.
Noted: **750** rpm
